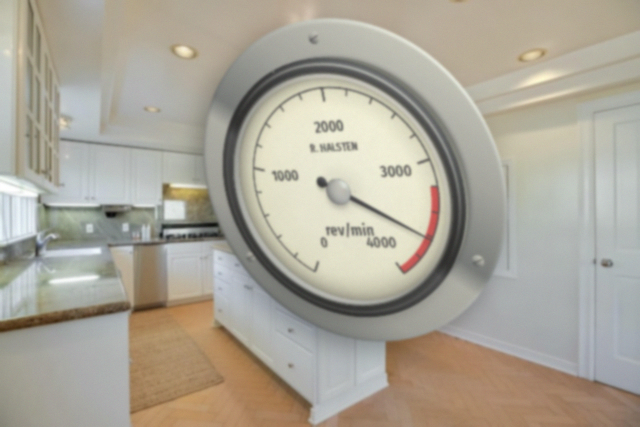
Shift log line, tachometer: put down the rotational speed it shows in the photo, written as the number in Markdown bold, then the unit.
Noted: **3600** rpm
